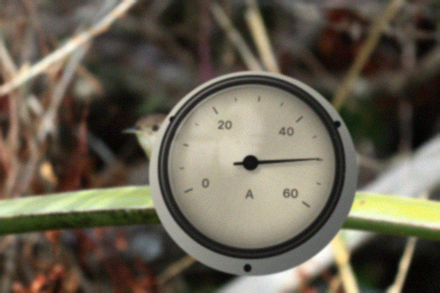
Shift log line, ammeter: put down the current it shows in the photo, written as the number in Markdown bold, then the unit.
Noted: **50** A
